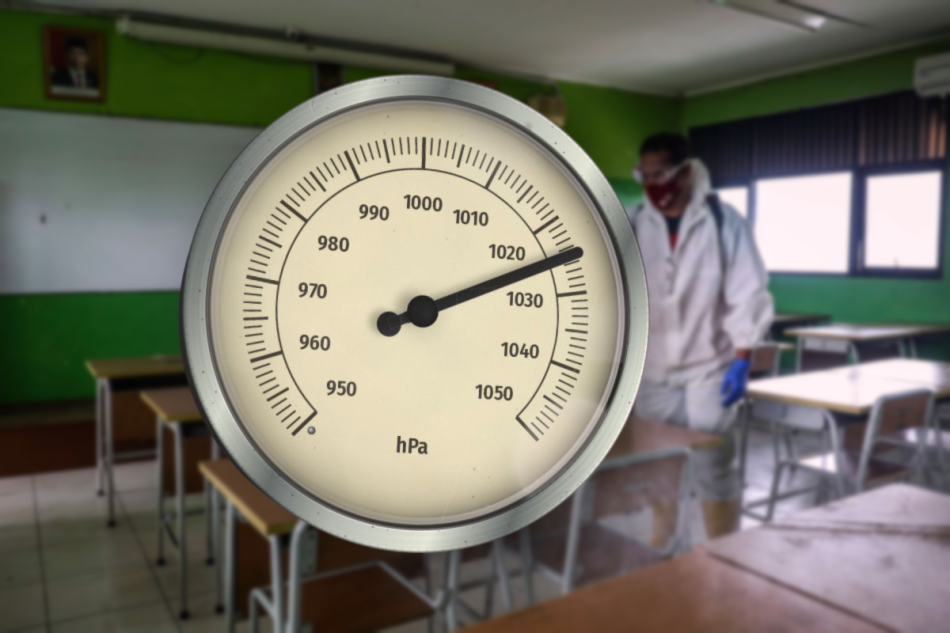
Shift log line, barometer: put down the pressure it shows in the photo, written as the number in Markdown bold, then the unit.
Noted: **1025** hPa
